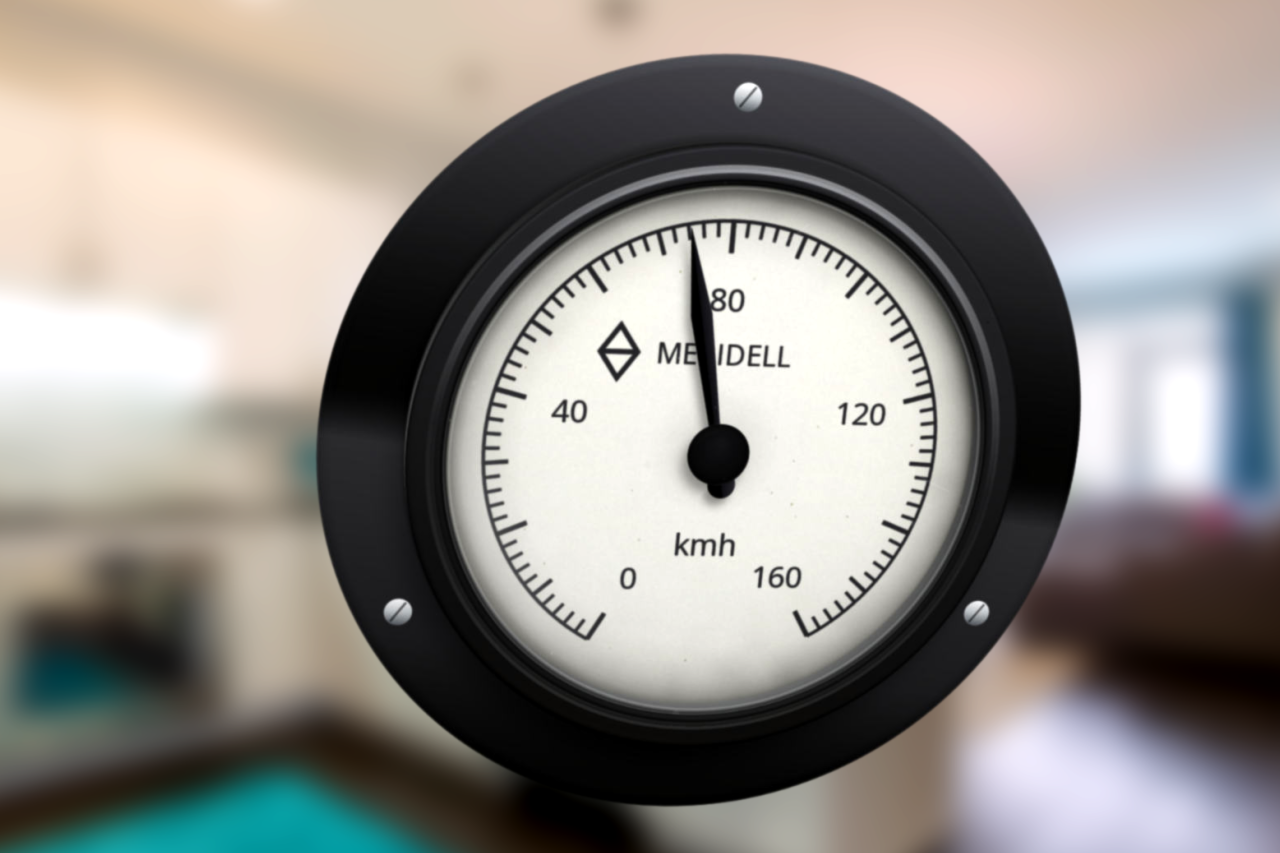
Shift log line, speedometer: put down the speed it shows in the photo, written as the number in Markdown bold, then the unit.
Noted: **74** km/h
